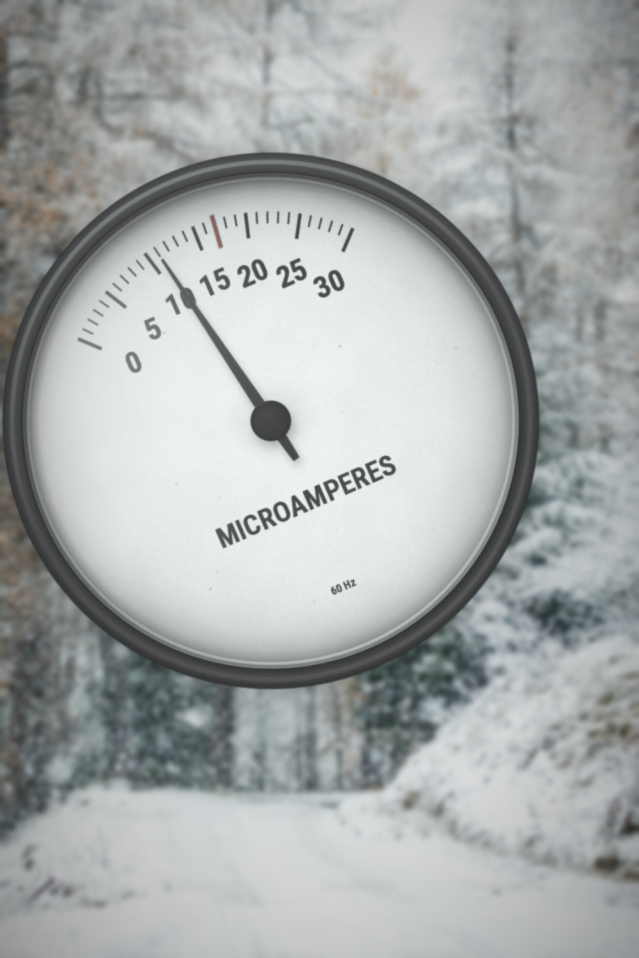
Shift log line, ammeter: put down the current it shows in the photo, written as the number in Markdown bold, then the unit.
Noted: **11** µA
